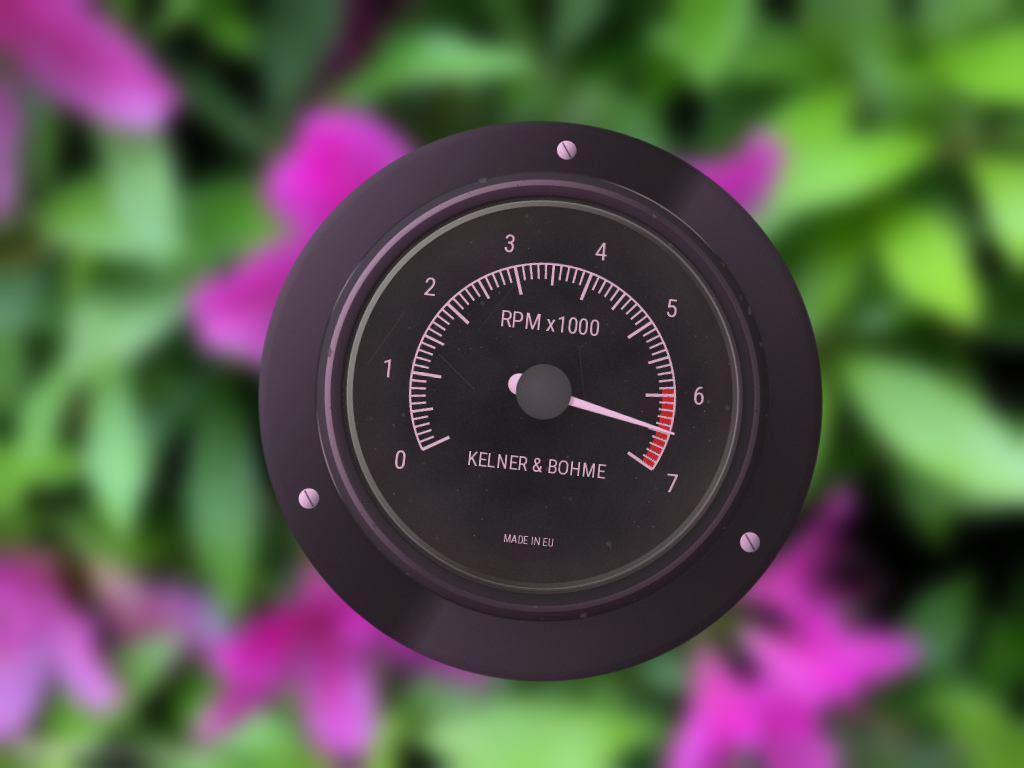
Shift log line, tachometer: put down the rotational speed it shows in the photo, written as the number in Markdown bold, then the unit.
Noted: **6500** rpm
